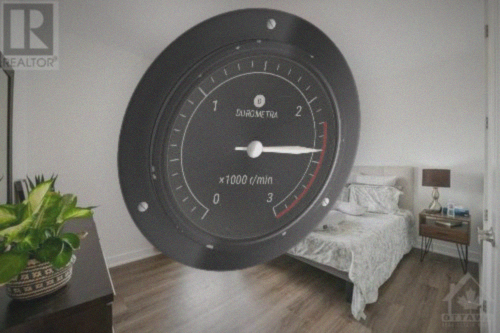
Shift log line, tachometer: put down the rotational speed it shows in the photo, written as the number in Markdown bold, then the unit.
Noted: **2400** rpm
